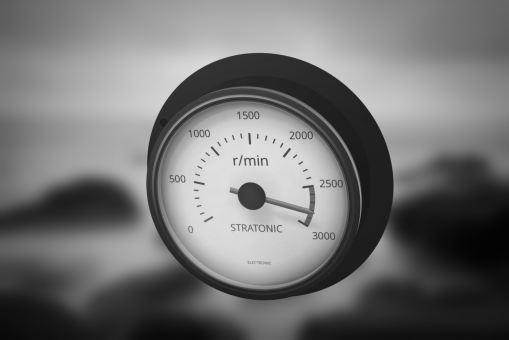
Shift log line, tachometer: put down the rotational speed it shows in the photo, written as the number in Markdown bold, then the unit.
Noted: **2800** rpm
